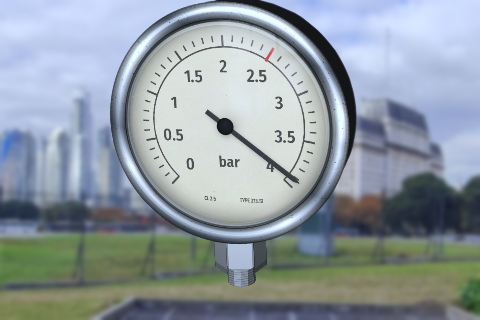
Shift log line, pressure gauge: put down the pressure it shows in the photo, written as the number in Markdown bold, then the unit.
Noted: **3.9** bar
